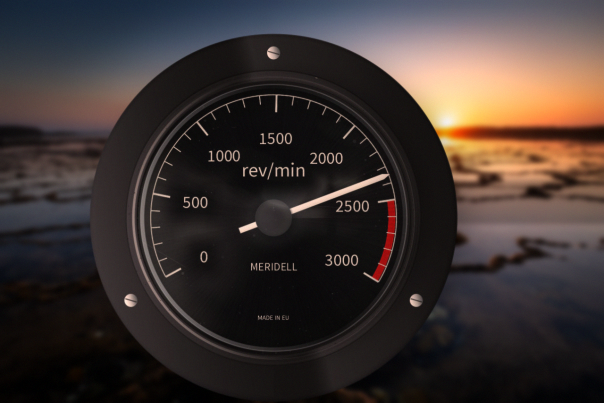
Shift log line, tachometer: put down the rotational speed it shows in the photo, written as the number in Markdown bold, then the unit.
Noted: **2350** rpm
